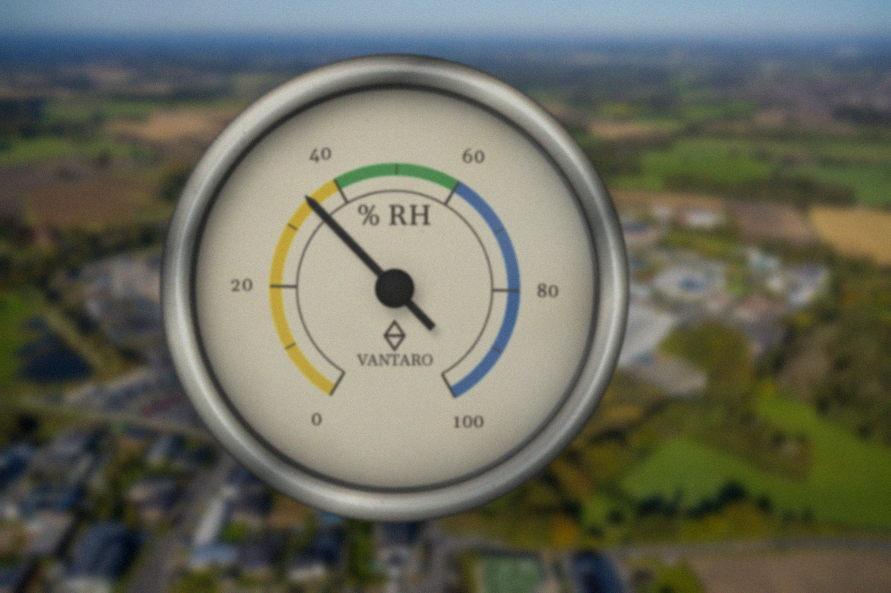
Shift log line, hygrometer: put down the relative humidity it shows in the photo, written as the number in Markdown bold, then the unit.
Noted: **35** %
